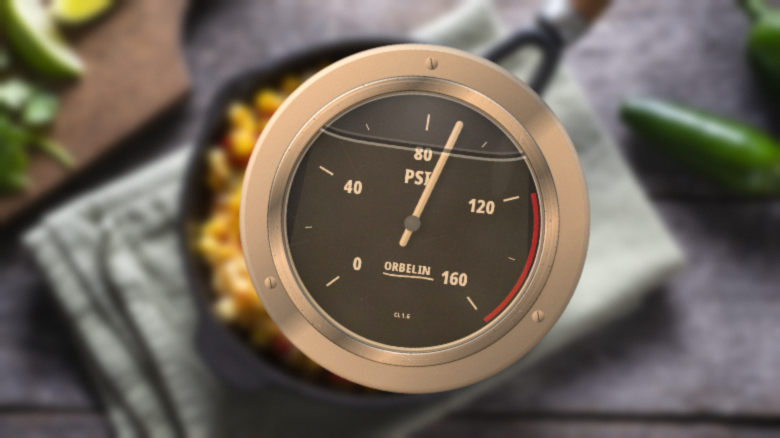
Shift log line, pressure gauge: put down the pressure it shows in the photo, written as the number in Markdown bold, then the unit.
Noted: **90** psi
